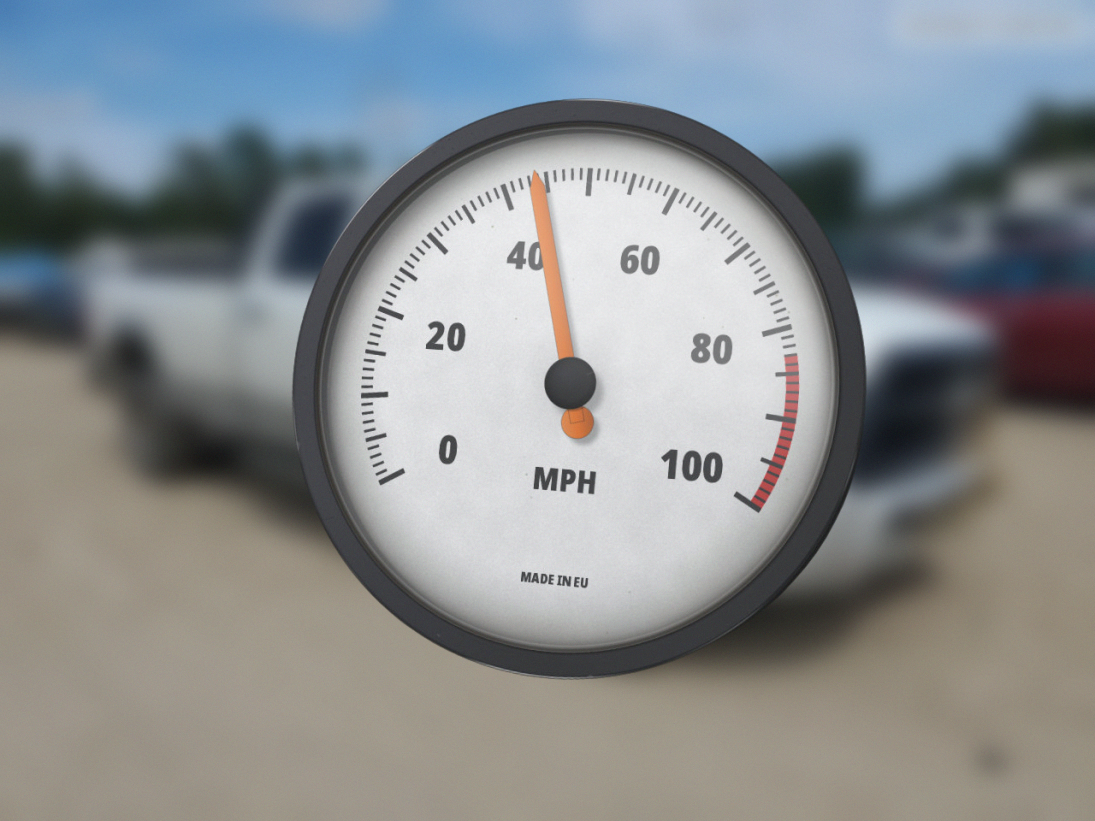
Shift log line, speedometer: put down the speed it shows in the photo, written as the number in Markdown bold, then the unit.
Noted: **44** mph
